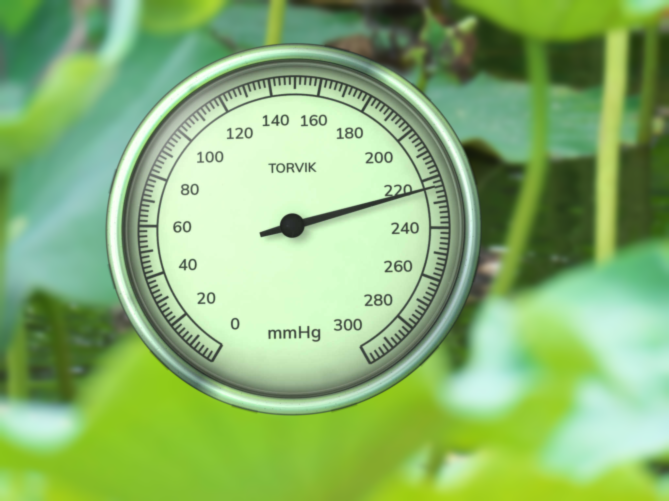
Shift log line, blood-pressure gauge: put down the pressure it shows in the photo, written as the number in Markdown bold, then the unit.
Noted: **224** mmHg
